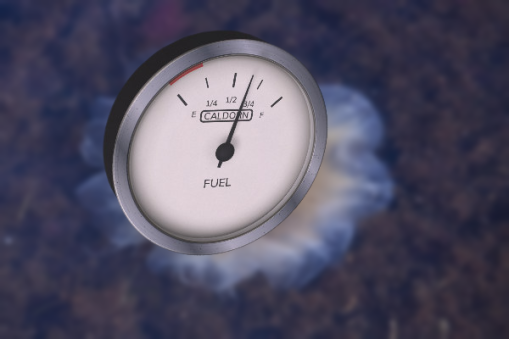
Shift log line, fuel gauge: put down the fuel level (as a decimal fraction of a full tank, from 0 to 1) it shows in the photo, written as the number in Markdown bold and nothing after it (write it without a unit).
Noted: **0.625**
